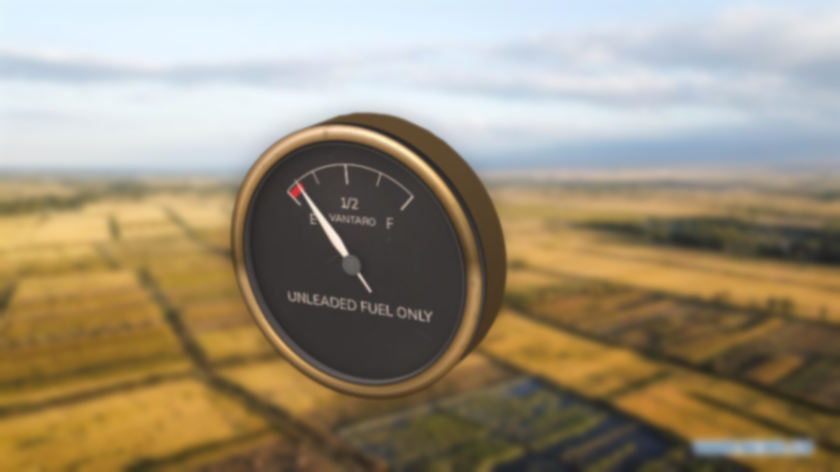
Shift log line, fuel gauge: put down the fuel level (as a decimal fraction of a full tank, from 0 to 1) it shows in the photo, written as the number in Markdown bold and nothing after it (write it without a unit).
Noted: **0.125**
